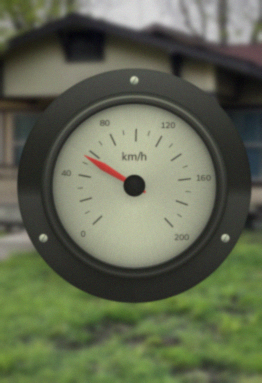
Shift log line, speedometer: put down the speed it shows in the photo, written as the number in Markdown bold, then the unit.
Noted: **55** km/h
